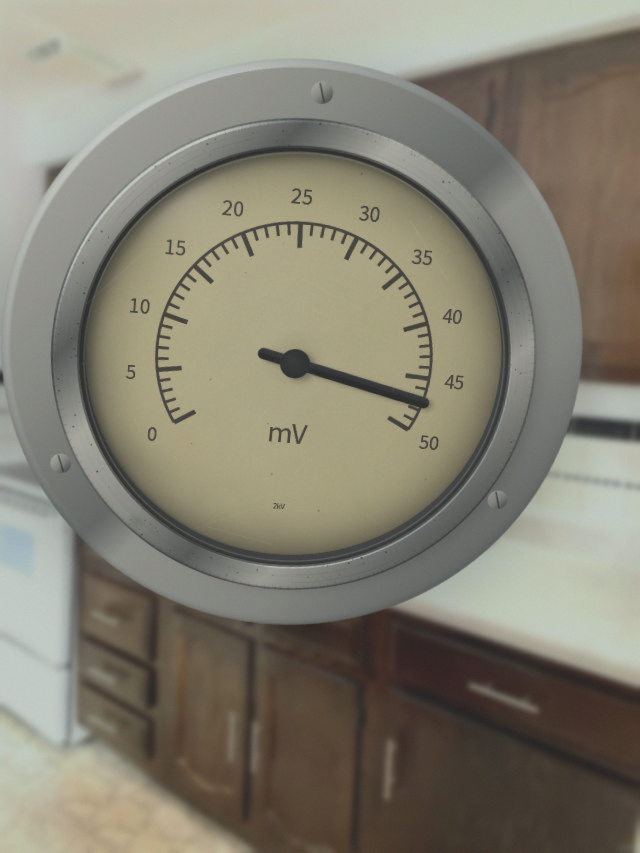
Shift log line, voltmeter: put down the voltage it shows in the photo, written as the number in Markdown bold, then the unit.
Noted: **47** mV
